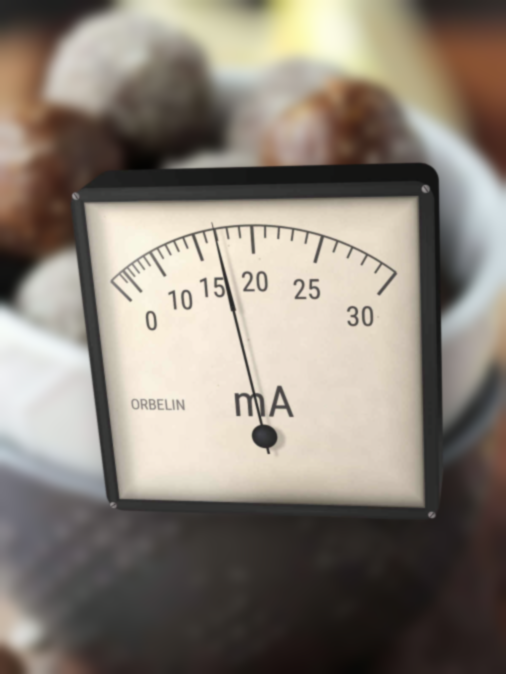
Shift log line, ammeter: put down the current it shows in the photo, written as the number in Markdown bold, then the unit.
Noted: **17** mA
